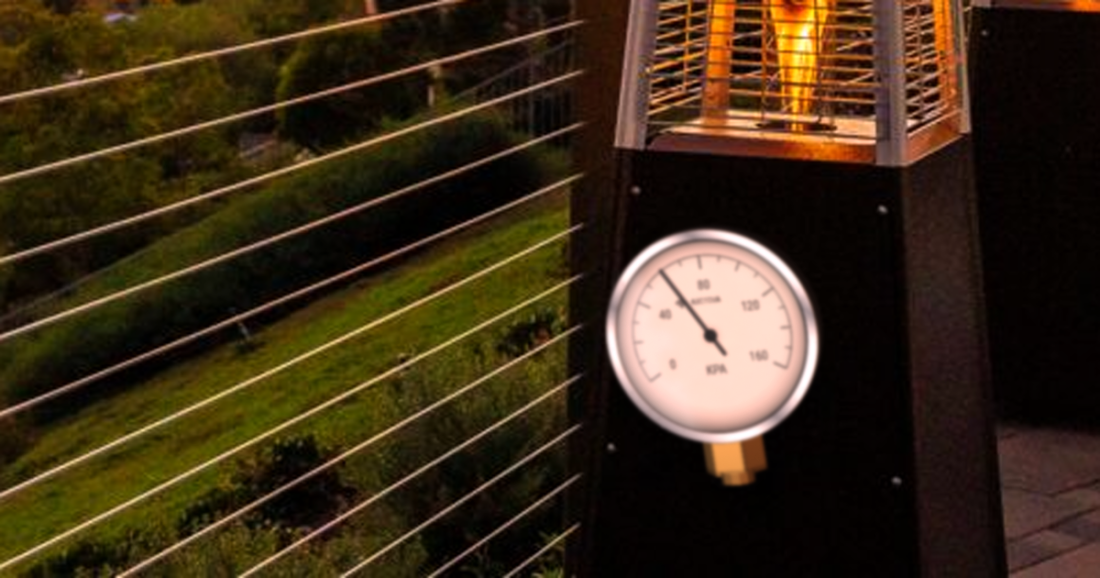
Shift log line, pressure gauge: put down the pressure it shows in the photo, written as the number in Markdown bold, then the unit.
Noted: **60** kPa
